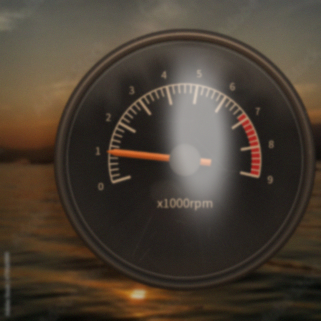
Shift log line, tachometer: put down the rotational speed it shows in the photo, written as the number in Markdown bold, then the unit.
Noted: **1000** rpm
